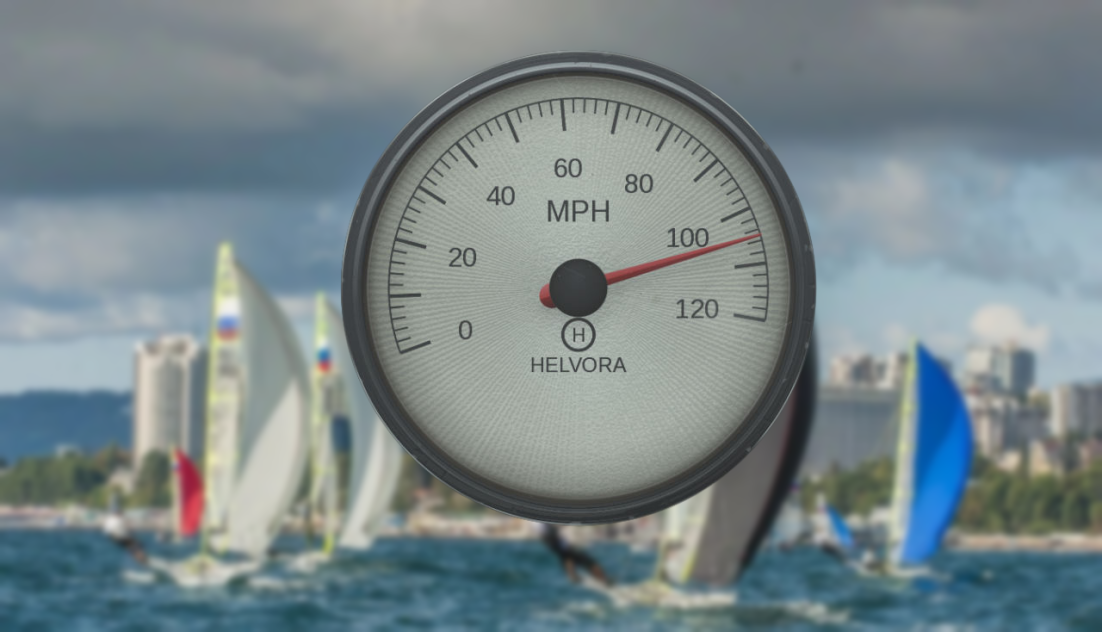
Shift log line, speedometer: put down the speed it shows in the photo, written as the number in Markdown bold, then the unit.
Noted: **105** mph
